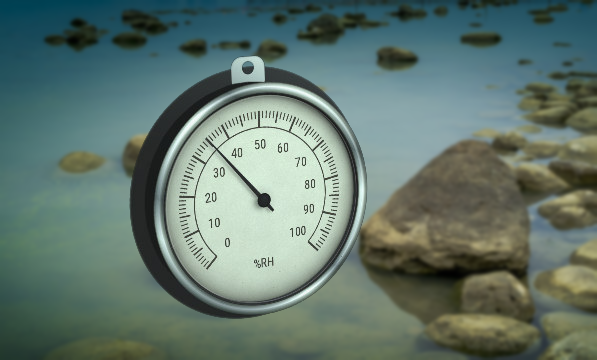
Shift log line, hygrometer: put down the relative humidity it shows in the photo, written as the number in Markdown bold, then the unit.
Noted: **35** %
